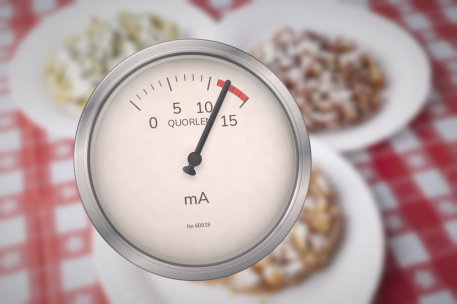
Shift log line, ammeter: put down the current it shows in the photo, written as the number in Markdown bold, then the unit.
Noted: **12** mA
